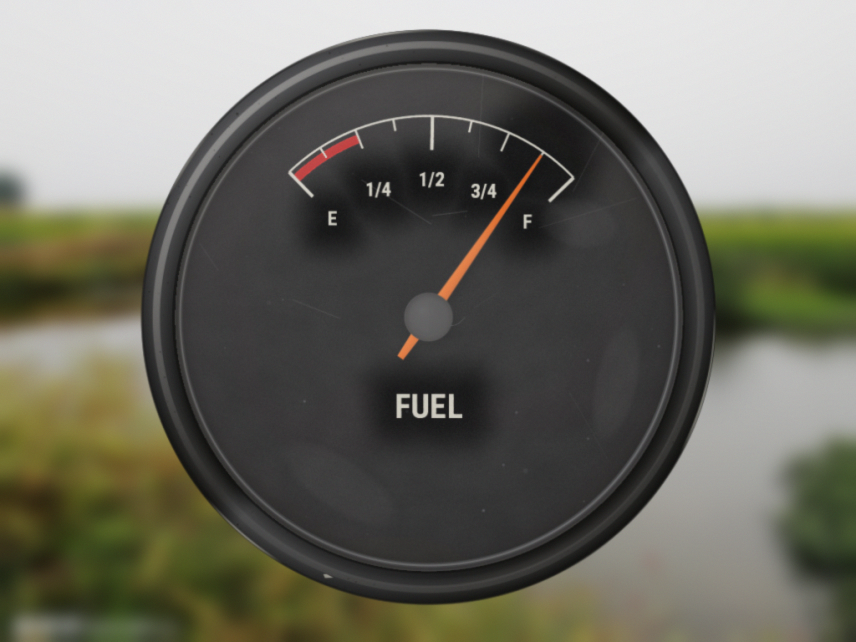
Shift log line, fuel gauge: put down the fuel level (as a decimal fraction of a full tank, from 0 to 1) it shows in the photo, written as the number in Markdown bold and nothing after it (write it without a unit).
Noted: **0.875**
